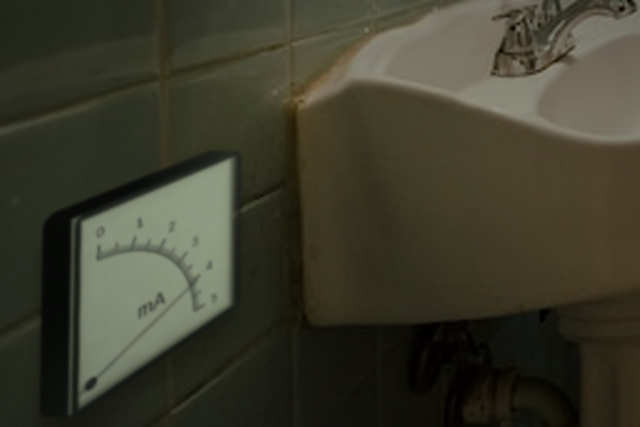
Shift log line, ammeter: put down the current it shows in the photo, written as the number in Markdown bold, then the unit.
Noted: **4** mA
